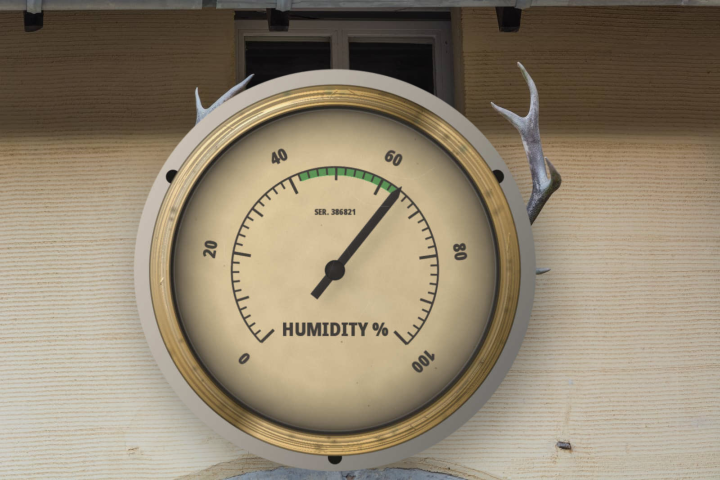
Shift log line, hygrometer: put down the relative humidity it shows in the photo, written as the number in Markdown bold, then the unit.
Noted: **64** %
